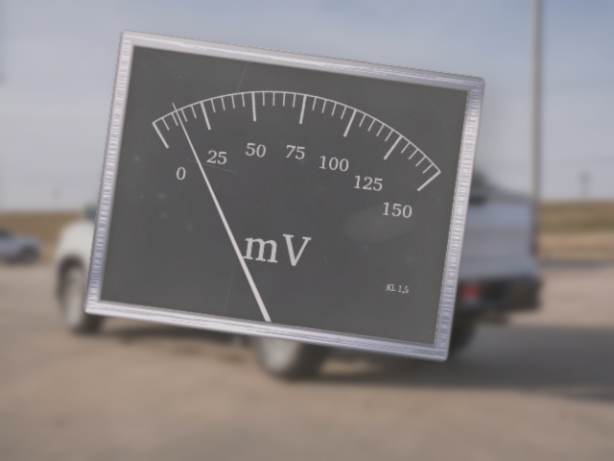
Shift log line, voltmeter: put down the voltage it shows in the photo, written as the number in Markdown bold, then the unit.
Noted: **12.5** mV
